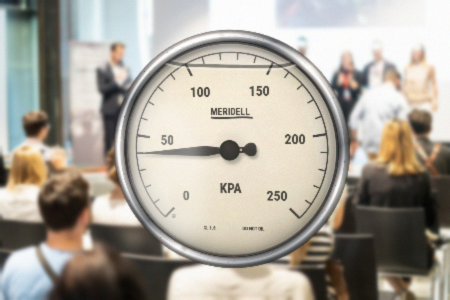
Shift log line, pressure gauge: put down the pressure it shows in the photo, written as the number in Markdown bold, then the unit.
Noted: **40** kPa
